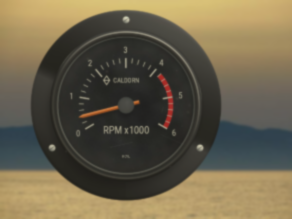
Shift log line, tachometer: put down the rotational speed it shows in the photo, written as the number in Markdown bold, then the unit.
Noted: **400** rpm
